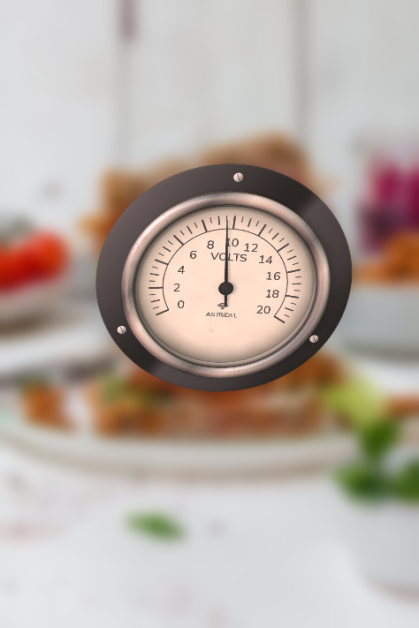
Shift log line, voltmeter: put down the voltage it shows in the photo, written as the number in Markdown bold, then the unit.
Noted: **9.5** V
